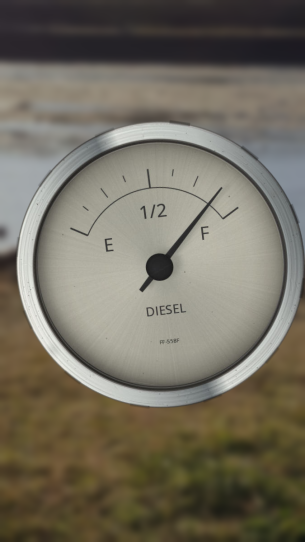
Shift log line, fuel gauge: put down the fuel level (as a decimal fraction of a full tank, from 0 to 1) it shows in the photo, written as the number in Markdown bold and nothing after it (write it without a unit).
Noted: **0.875**
